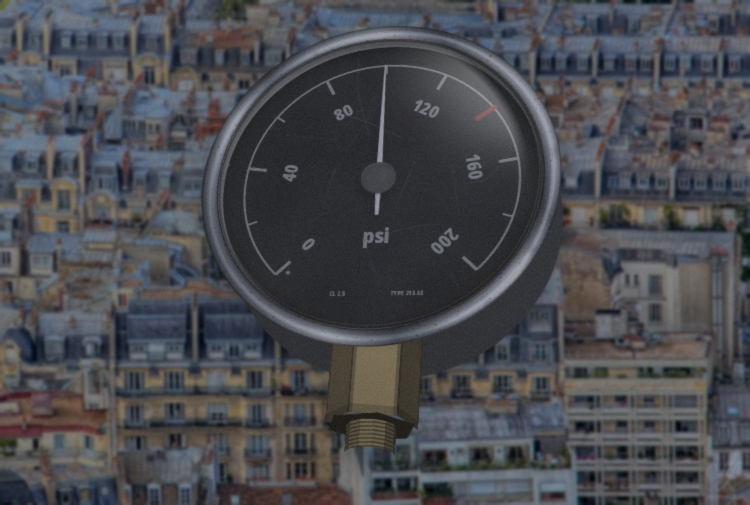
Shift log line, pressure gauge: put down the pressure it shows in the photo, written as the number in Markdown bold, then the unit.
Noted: **100** psi
